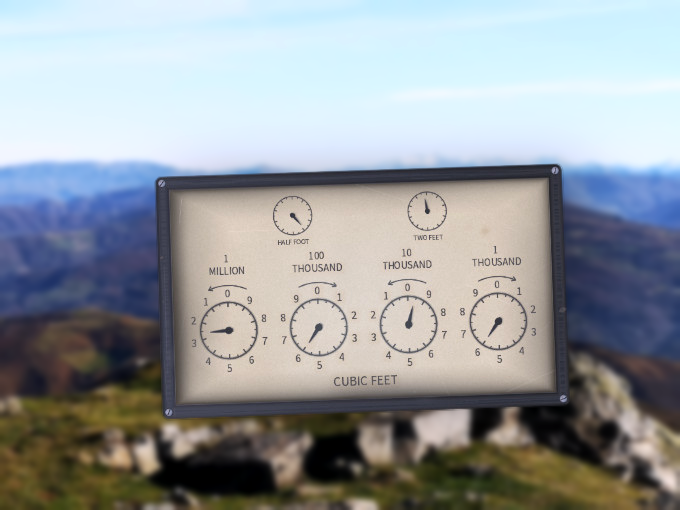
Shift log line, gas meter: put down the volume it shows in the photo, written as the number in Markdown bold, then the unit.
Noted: **259600** ft³
